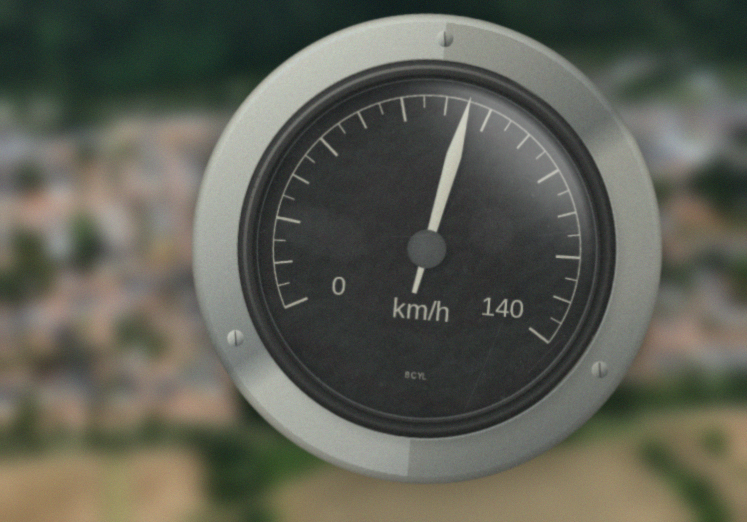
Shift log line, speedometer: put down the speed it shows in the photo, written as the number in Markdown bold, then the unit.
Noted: **75** km/h
